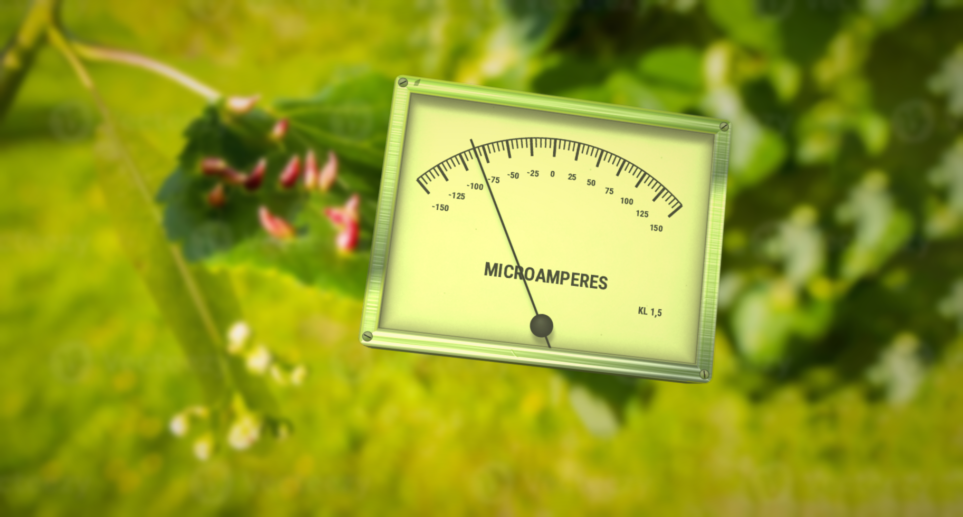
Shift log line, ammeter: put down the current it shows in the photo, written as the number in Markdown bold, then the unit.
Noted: **-85** µA
